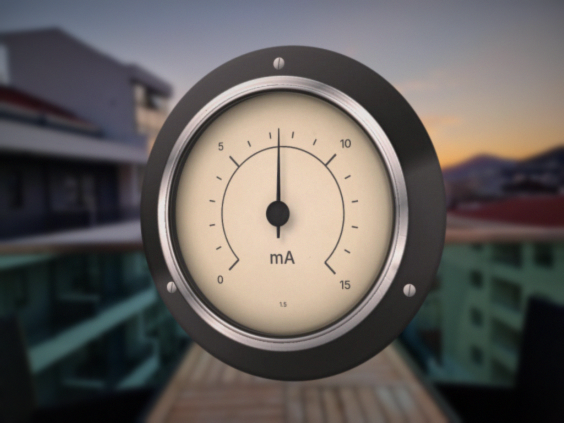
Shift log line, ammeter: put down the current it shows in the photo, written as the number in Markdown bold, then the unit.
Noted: **7.5** mA
